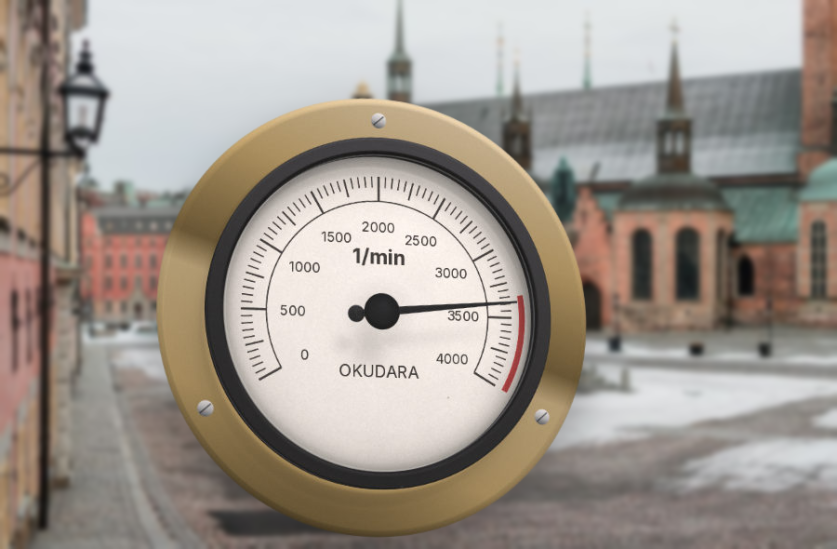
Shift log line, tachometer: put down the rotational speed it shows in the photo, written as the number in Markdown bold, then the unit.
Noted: **3400** rpm
